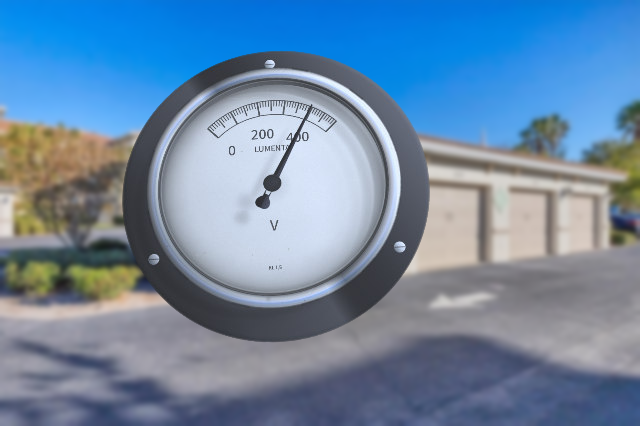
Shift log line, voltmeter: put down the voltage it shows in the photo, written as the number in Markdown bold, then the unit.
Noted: **400** V
